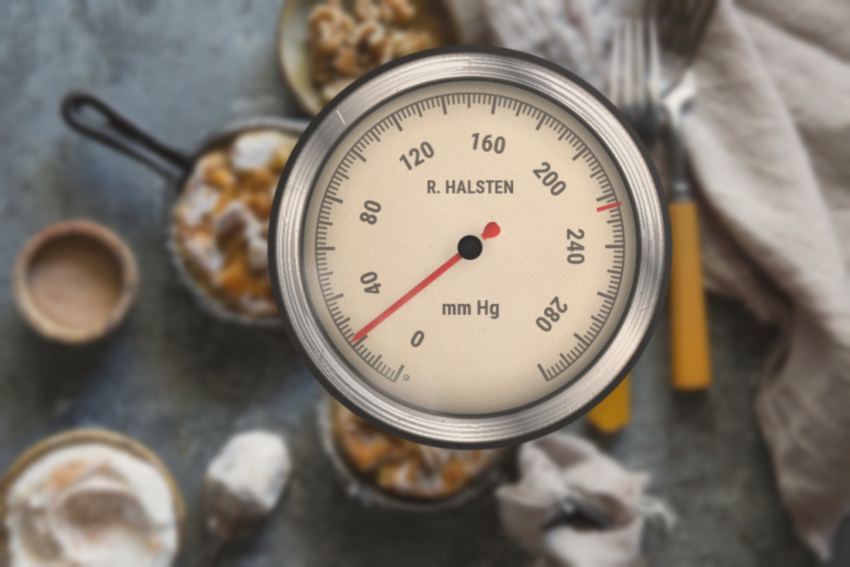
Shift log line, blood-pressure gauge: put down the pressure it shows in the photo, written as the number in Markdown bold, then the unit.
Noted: **22** mmHg
